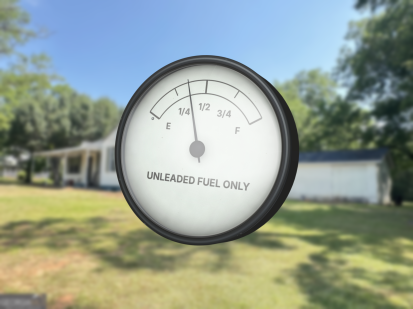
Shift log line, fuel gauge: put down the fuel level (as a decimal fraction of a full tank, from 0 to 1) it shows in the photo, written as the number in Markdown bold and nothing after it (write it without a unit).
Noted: **0.375**
